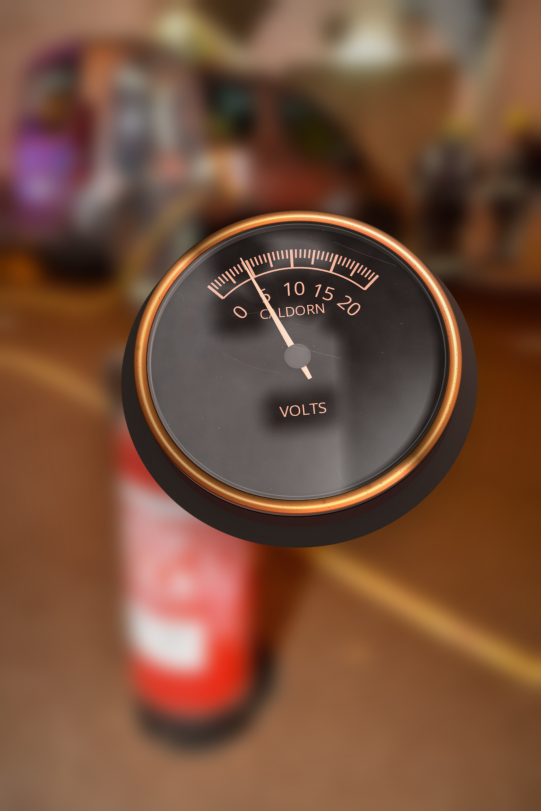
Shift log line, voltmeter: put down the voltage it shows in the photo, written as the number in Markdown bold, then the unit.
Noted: **4.5** V
